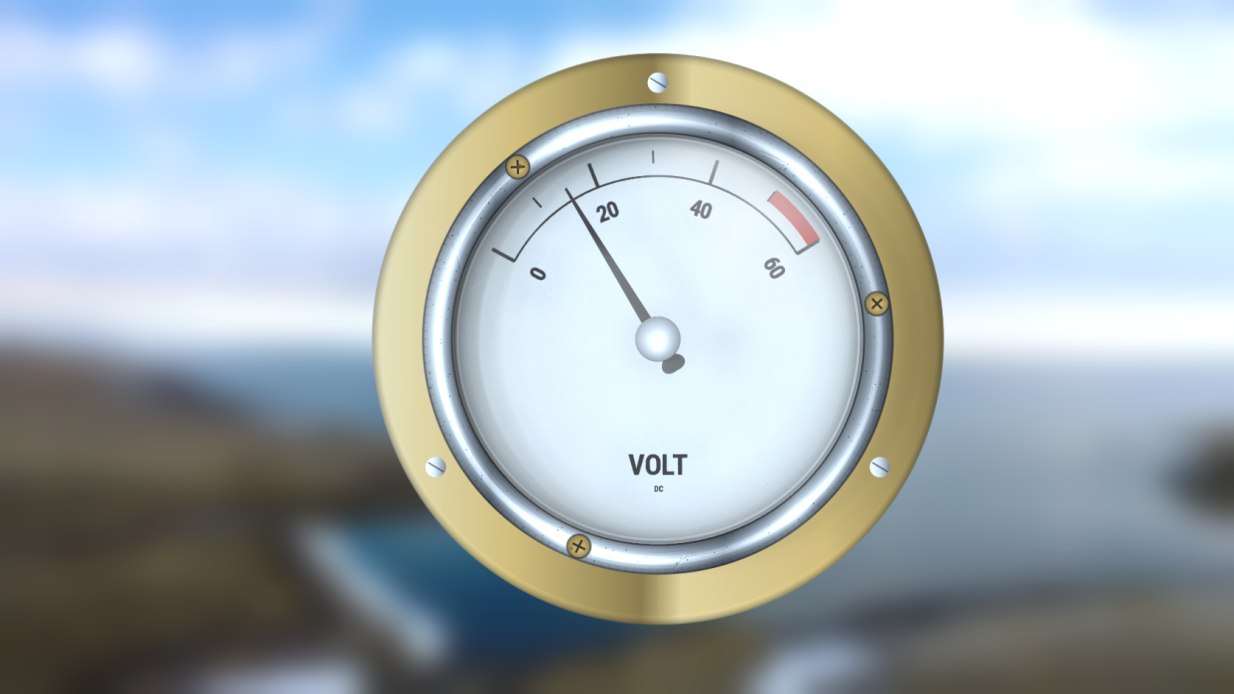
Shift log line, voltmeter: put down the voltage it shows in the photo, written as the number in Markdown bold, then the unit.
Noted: **15** V
